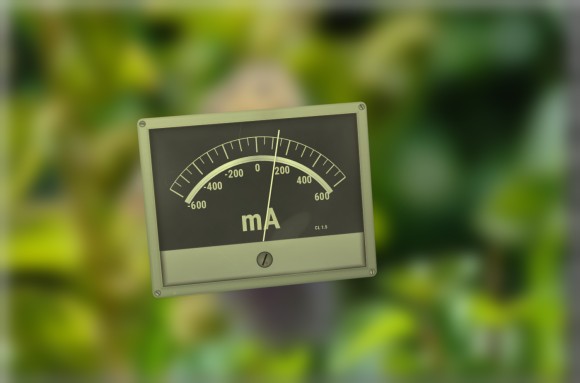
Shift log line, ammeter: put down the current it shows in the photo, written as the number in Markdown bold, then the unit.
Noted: **125** mA
